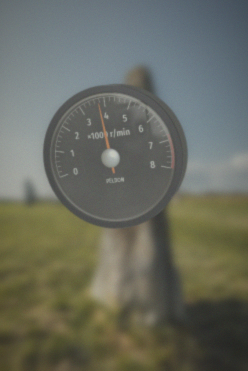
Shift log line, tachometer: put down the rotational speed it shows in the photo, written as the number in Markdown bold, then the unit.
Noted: **3800** rpm
